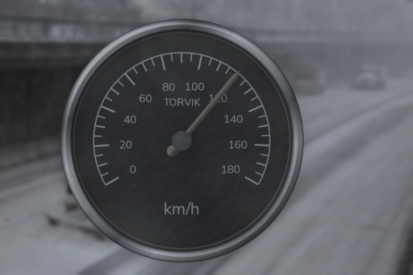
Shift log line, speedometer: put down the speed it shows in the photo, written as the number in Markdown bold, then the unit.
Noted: **120** km/h
